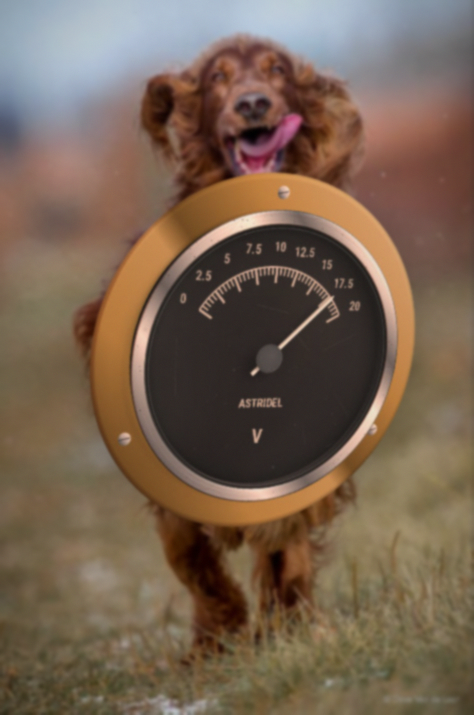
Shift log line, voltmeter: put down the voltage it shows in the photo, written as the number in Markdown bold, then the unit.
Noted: **17.5** V
